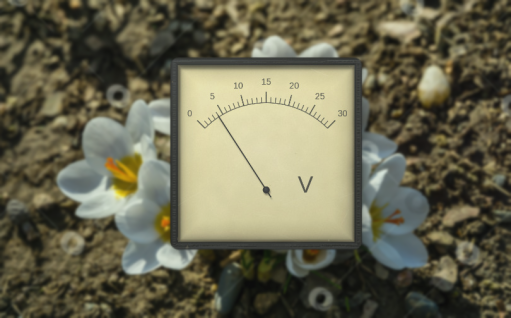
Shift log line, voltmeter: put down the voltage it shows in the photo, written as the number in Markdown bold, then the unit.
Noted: **4** V
